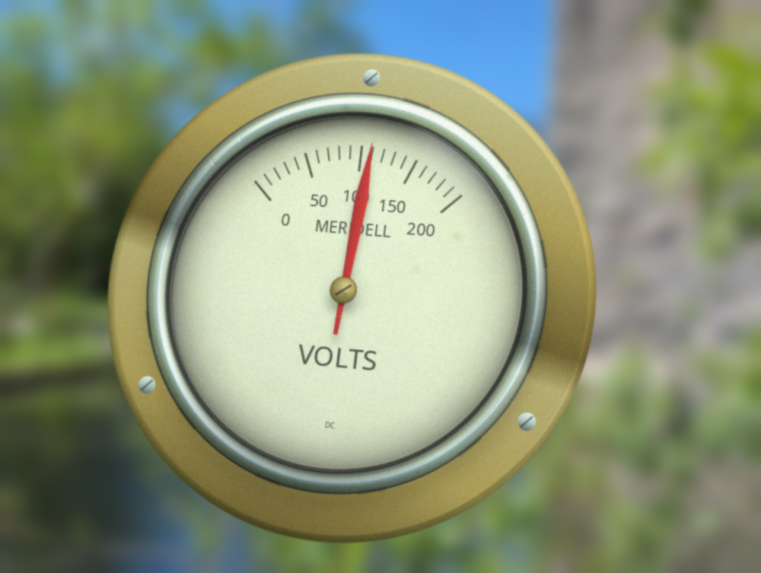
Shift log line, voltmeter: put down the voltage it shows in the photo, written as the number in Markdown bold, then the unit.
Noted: **110** V
